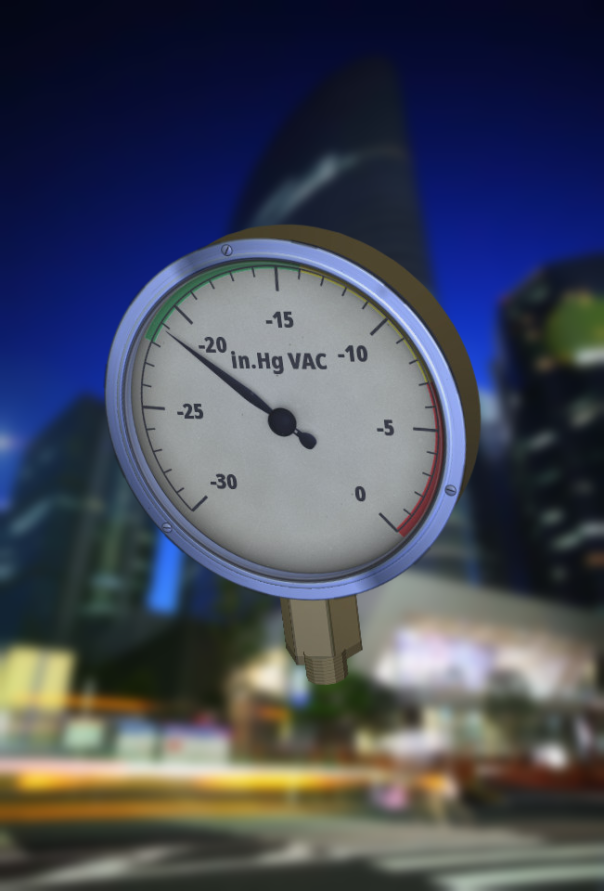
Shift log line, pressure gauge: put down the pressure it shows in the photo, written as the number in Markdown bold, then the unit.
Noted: **-21** inHg
